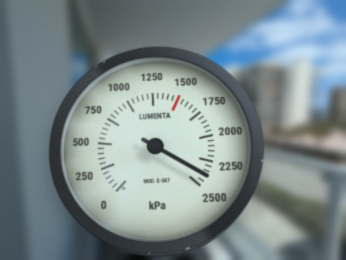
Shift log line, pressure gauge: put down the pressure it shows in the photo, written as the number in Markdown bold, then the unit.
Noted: **2400** kPa
